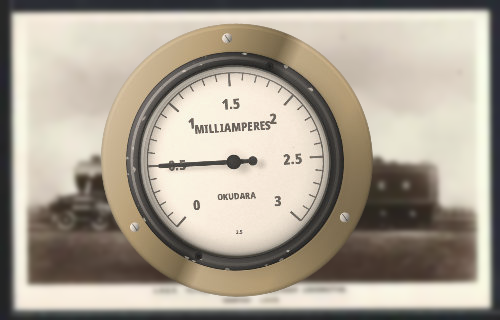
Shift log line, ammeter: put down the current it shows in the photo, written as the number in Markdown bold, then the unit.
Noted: **0.5** mA
